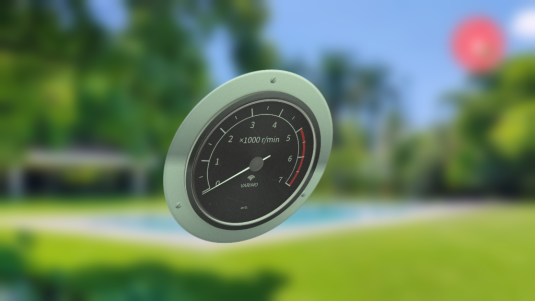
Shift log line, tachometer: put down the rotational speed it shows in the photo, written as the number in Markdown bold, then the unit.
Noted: **0** rpm
